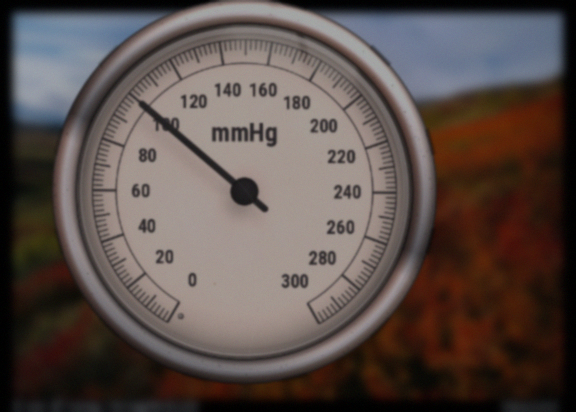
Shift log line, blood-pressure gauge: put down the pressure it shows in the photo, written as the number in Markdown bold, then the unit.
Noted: **100** mmHg
